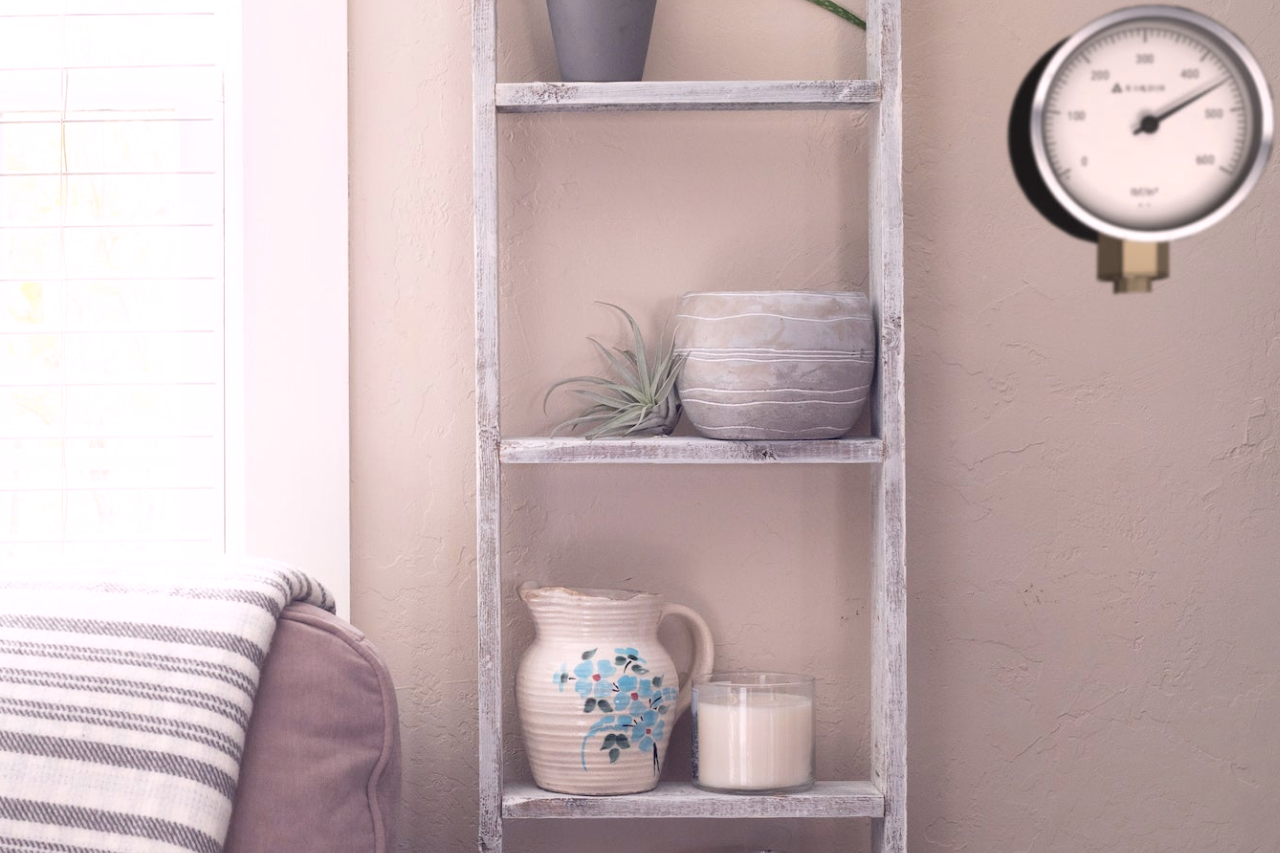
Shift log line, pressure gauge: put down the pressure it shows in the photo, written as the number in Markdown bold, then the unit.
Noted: **450** psi
